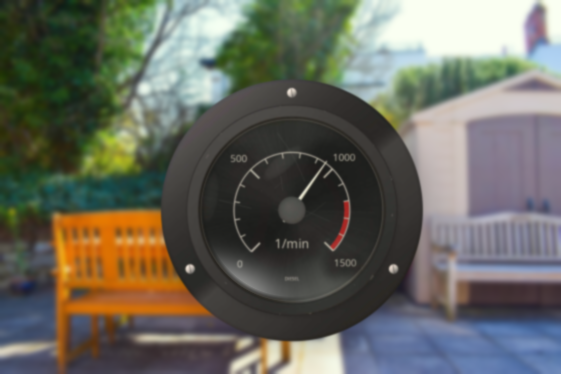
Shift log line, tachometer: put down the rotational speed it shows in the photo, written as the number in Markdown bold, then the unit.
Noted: **950** rpm
